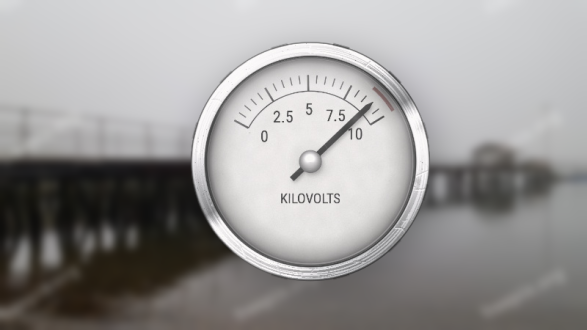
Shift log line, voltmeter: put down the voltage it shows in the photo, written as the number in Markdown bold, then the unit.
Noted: **9** kV
